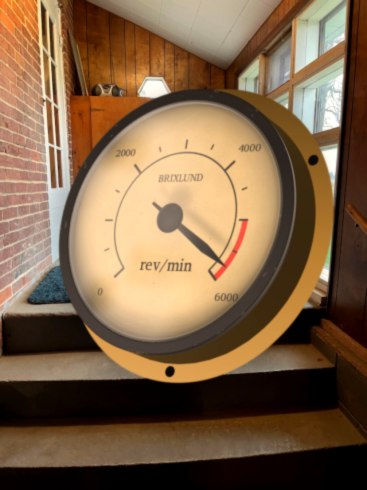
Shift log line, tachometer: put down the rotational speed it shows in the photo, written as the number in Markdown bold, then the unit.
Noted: **5750** rpm
